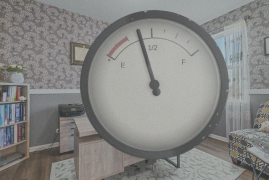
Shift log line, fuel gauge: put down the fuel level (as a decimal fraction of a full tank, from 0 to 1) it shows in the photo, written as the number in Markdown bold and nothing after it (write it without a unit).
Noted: **0.375**
